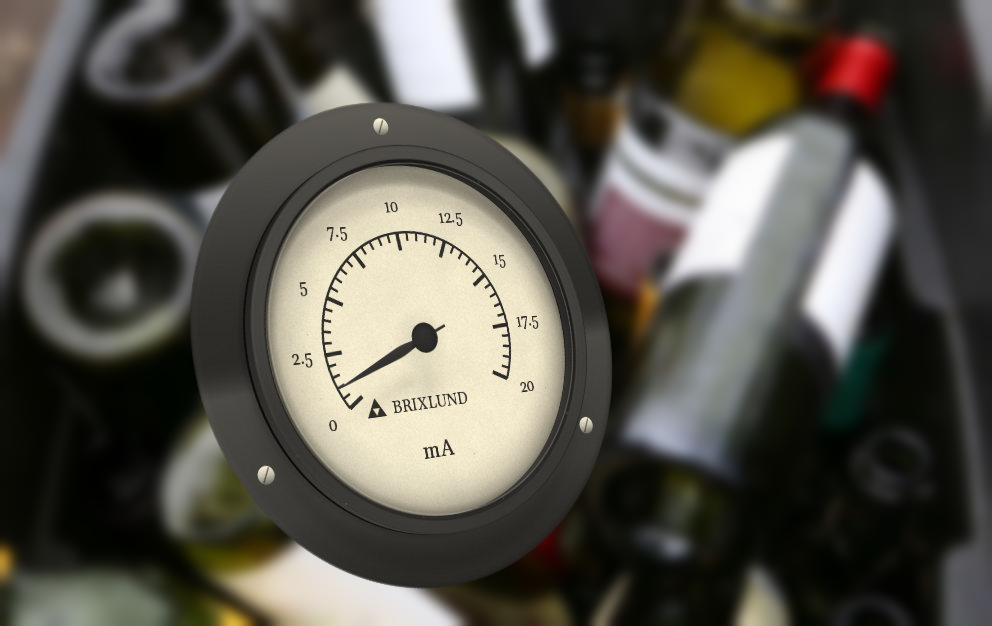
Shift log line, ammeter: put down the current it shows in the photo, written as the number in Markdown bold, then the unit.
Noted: **1** mA
